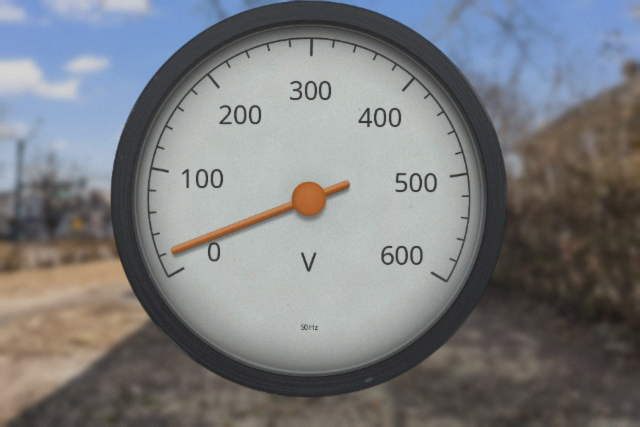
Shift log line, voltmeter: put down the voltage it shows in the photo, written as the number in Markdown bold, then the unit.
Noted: **20** V
